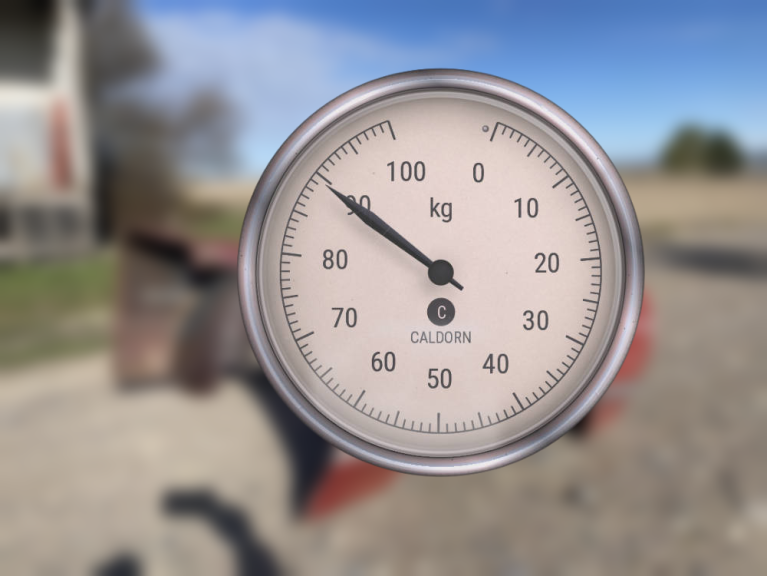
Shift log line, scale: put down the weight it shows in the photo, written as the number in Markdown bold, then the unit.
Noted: **89.5** kg
